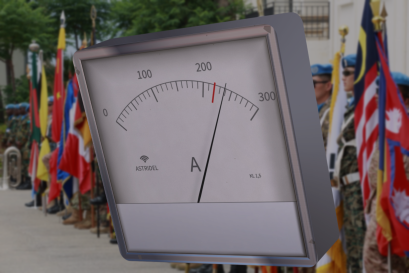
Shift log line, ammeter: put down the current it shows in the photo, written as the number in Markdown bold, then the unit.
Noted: **240** A
